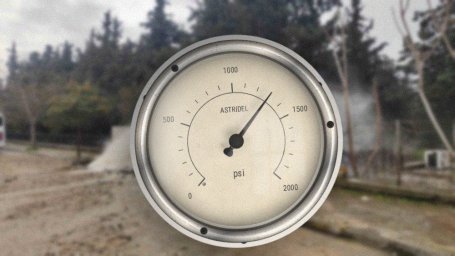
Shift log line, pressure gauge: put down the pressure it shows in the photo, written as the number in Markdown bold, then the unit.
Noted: **1300** psi
